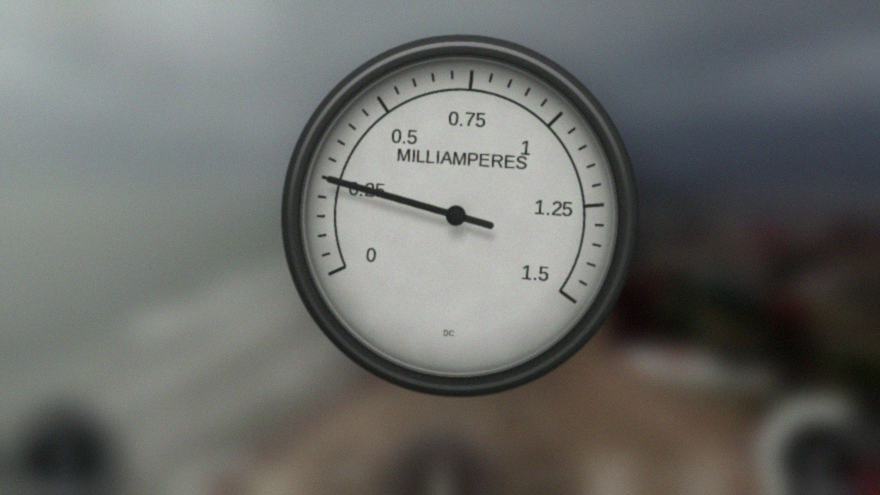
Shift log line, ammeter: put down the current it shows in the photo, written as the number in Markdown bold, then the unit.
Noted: **0.25** mA
